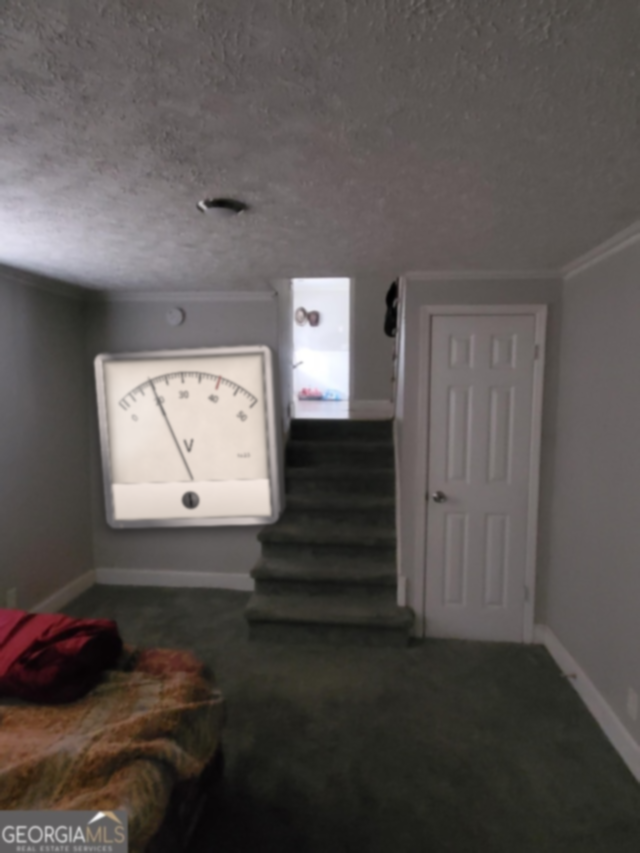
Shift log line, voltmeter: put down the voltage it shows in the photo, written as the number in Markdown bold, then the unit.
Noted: **20** V
